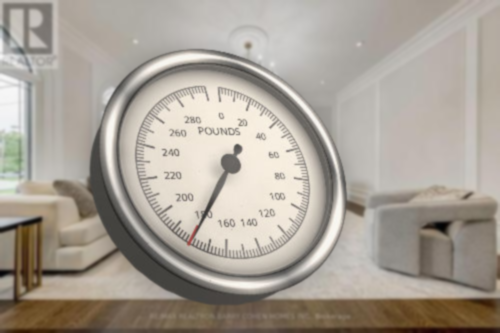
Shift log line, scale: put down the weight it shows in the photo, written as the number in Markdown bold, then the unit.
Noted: **180** lb
